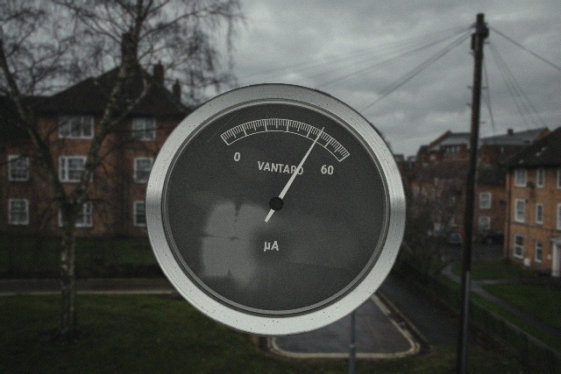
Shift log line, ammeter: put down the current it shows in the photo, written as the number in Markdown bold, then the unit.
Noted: **45** µA
